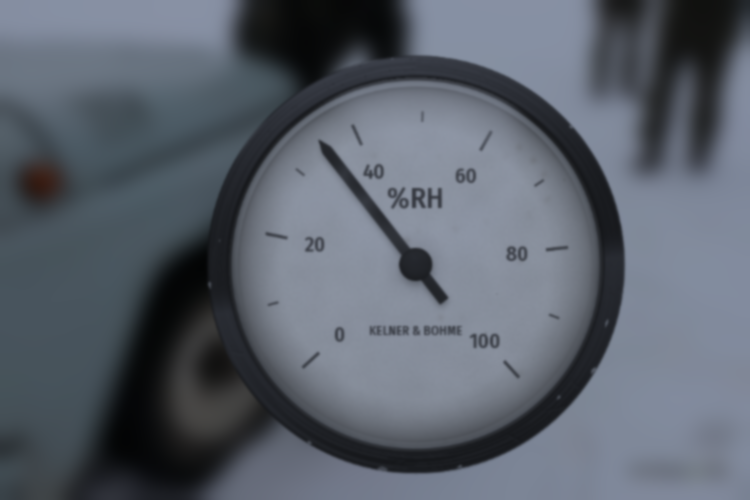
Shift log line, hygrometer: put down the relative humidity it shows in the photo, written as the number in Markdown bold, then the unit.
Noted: **35** %
